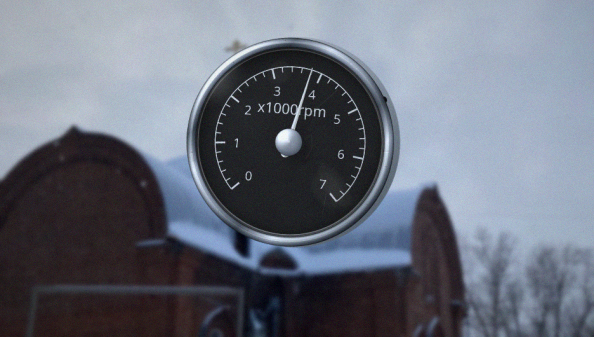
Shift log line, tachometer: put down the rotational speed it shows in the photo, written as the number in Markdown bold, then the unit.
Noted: **3800** rpm
